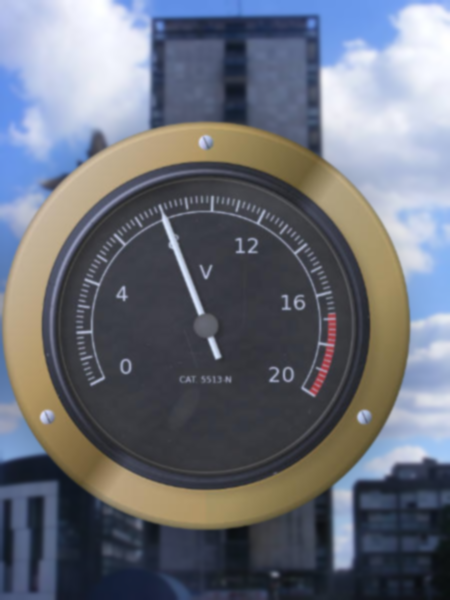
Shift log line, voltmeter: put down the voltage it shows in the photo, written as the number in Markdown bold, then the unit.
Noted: **8** V
